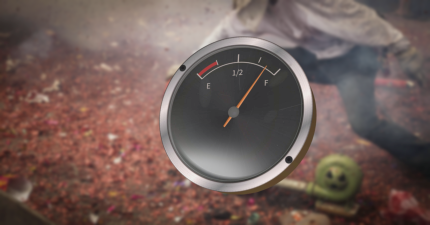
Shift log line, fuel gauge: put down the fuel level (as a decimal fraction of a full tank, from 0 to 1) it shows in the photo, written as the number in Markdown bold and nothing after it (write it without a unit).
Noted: **0.875**
